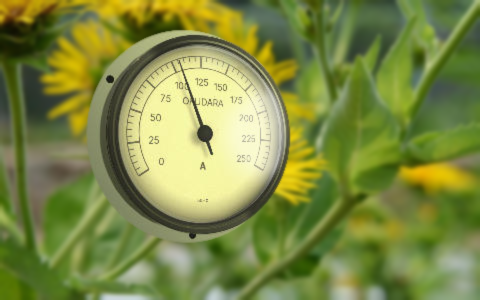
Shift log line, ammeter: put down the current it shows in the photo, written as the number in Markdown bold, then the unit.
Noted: **105** A
